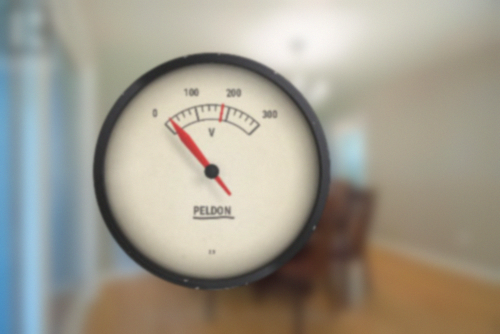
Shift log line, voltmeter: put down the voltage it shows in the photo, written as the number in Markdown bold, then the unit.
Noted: **20** V
